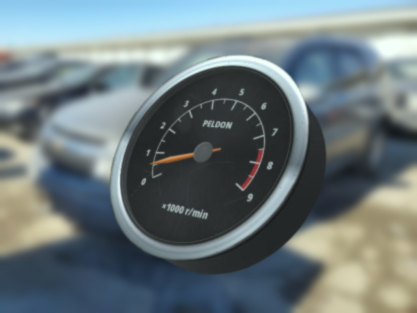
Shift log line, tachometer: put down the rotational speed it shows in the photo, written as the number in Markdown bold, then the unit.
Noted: **500** rpm
